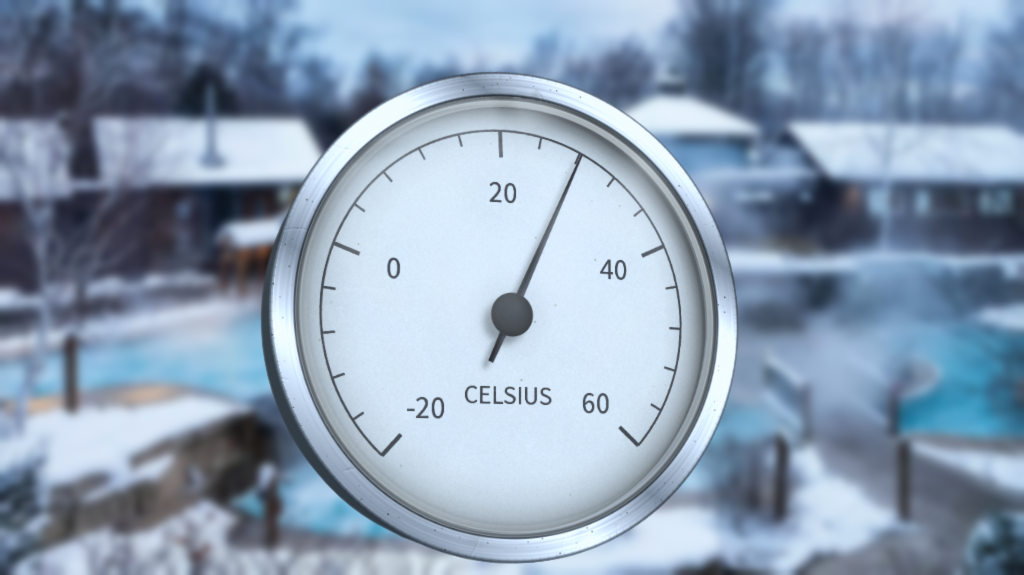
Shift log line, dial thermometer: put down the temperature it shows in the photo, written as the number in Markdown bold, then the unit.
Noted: **28** °C
